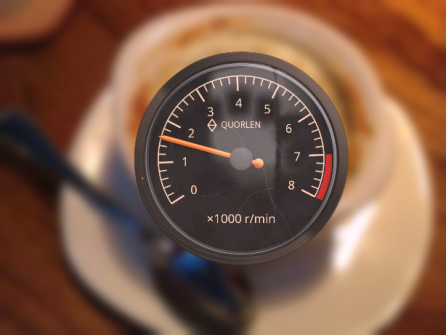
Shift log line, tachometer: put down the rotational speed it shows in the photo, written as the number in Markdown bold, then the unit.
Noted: **1600** rpm
